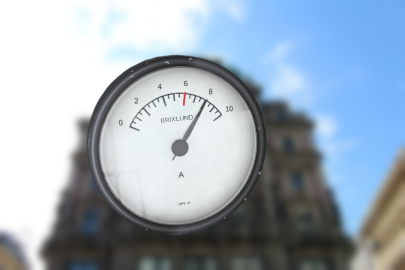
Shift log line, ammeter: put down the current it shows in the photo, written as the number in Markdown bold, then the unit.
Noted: **8** A
